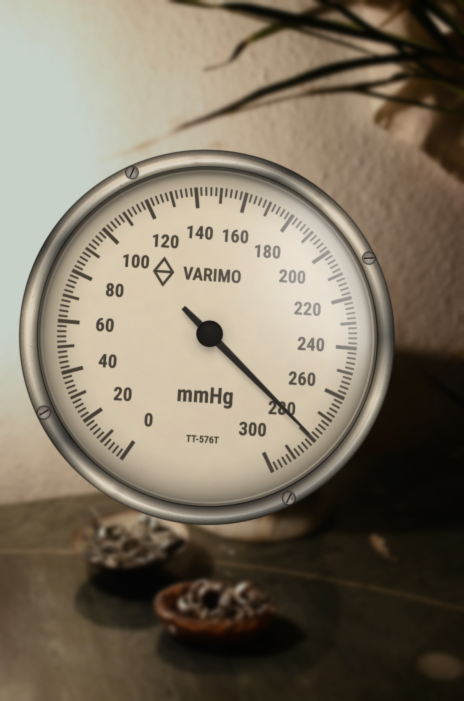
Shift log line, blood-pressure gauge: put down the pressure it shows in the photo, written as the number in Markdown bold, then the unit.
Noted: **280** mmHg
